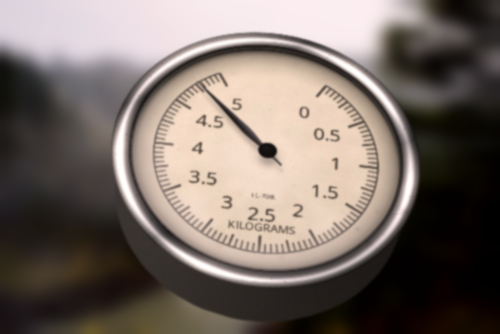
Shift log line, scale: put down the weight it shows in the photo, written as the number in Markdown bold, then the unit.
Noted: **4.75** kg
